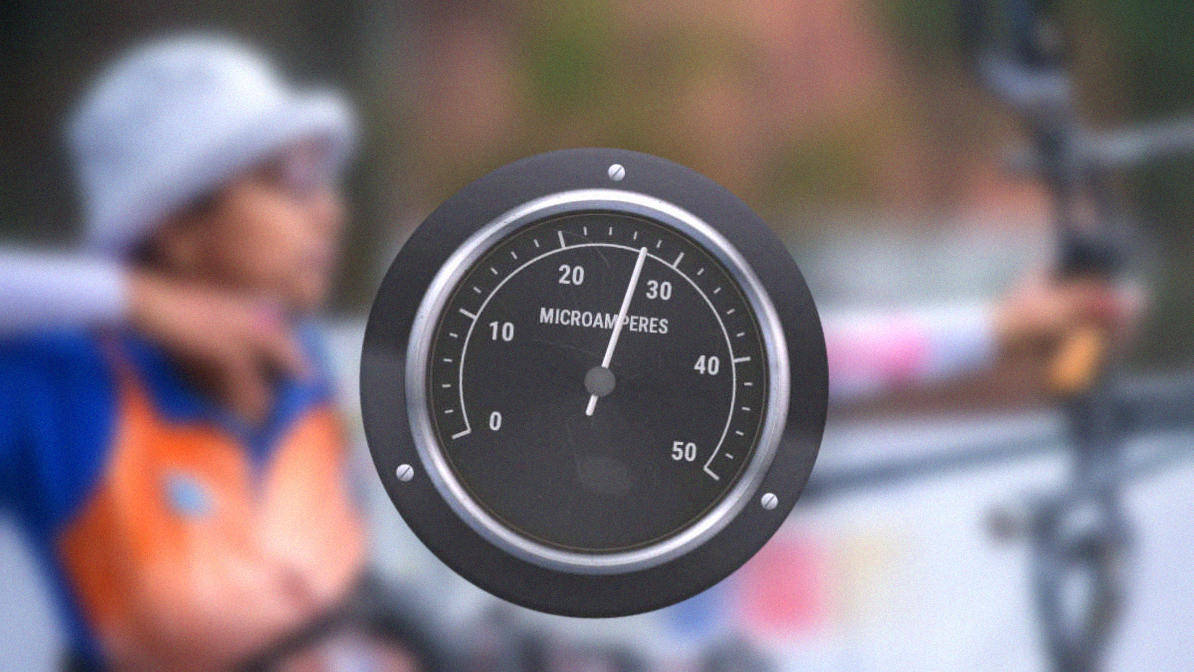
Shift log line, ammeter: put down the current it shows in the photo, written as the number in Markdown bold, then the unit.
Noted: **27** µA
